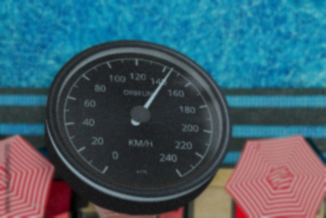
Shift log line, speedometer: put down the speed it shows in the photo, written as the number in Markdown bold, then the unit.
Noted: **145** km/h
